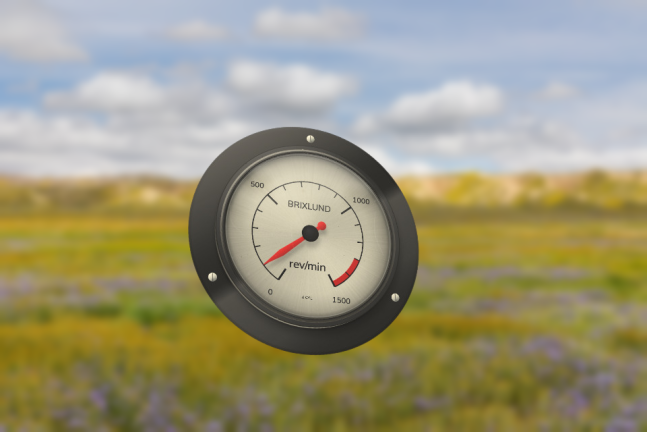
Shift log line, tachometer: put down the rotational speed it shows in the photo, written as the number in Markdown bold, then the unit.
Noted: **100** rpm
